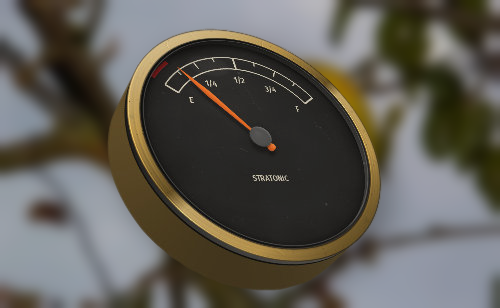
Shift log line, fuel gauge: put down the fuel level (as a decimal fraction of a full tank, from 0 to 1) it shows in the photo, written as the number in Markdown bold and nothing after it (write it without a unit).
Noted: **0.125**
